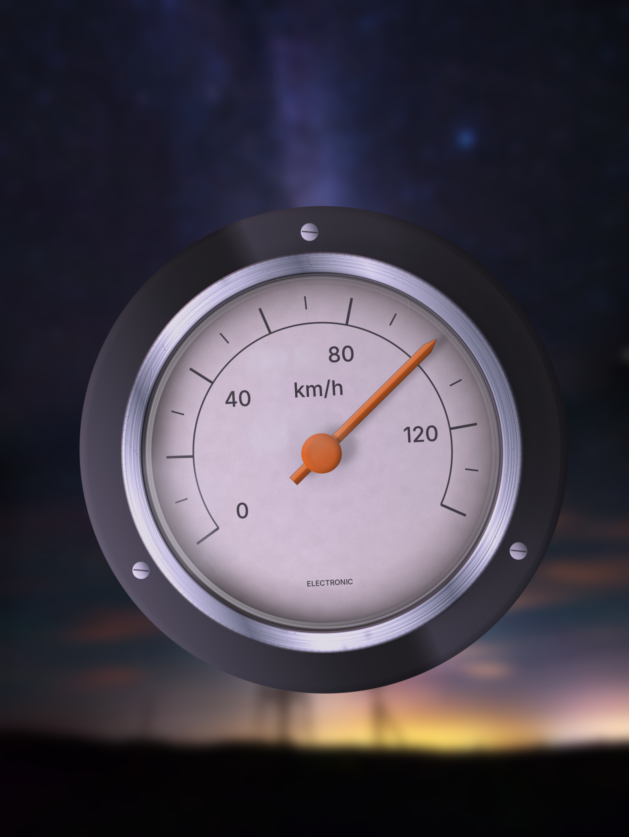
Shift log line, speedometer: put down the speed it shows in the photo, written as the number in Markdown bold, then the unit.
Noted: **100** km/h
